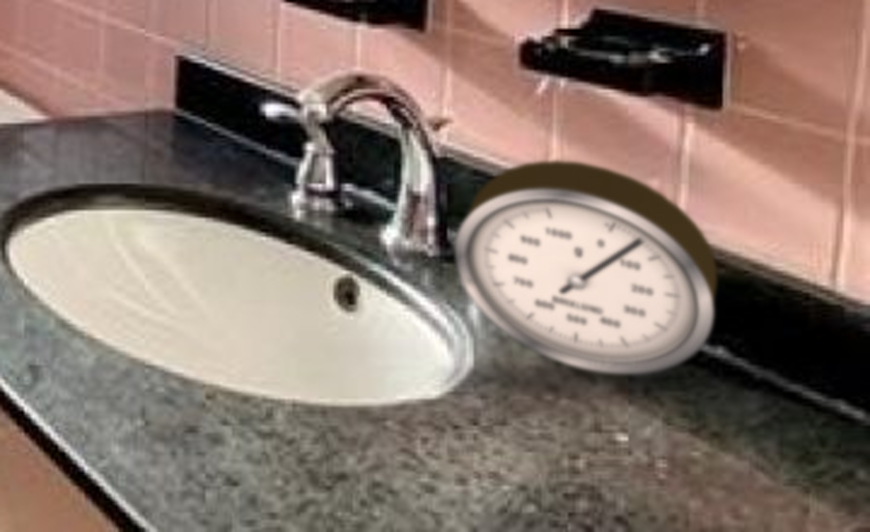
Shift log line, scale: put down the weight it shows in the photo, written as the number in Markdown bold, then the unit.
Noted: **50** g
